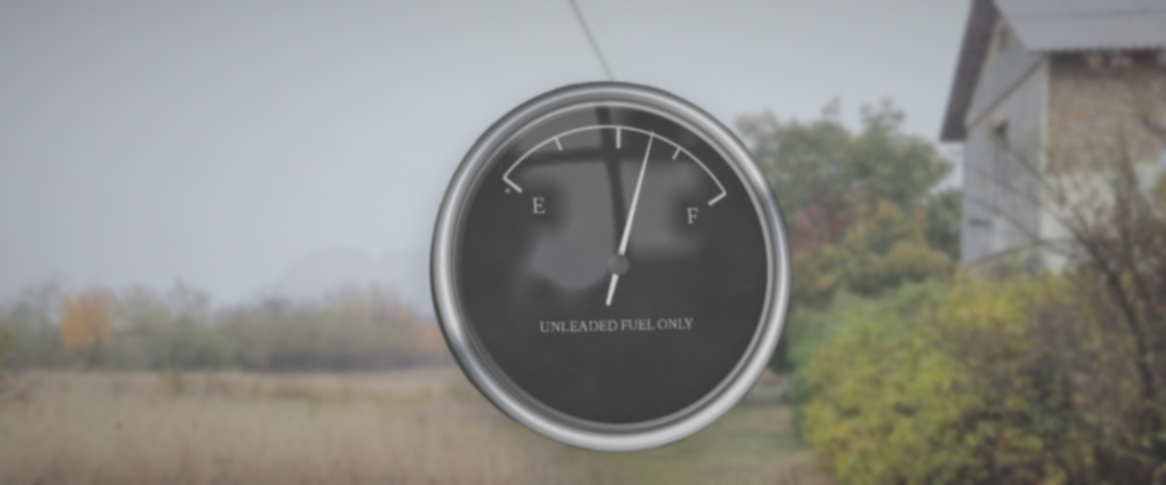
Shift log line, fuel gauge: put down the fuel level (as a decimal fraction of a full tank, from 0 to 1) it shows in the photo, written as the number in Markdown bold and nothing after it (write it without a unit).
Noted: **0.625**
